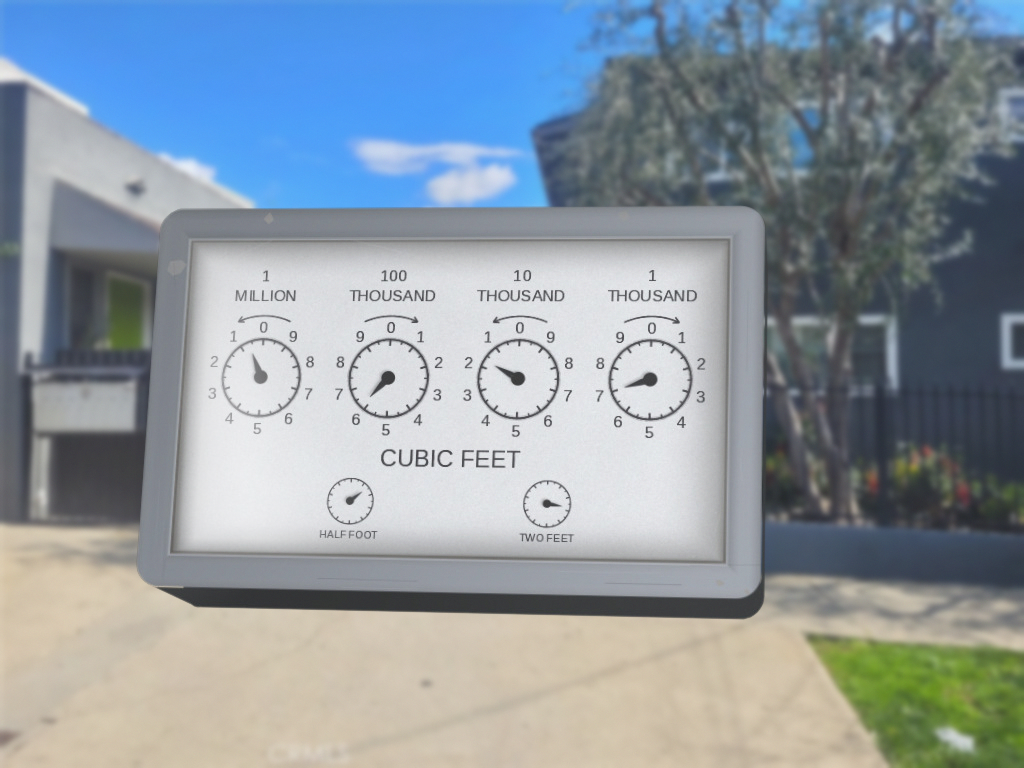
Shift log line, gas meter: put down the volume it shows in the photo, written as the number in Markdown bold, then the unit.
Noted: **61700** ft³
